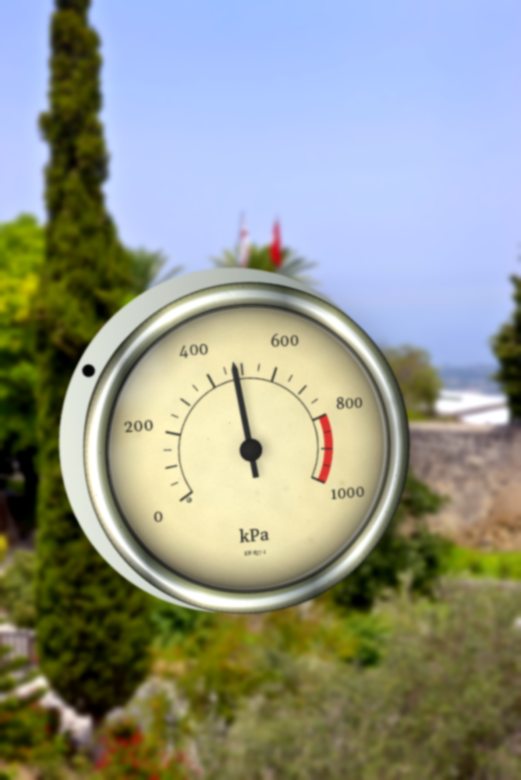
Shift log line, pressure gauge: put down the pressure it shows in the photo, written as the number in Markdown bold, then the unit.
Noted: **475** kPa
